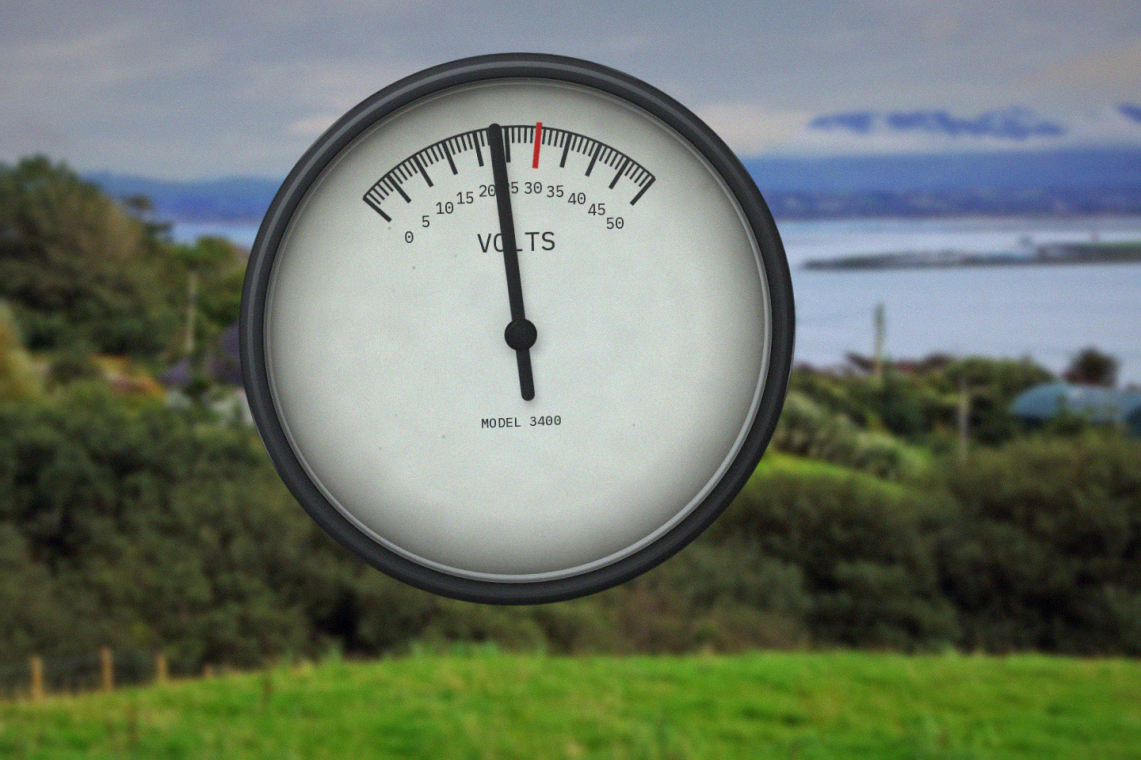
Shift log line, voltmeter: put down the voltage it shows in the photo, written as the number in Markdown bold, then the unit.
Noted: **23** V
